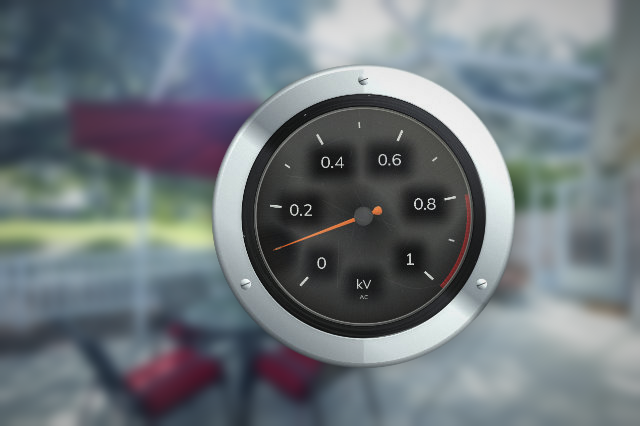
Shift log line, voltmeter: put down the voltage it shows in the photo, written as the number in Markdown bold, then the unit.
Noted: **0.1** kV
